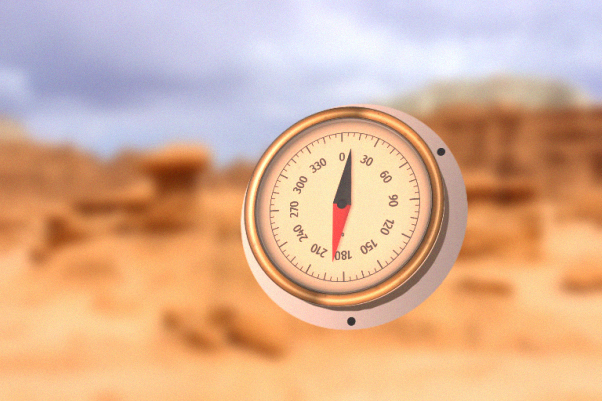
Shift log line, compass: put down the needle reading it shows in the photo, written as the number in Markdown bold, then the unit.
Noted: **190** °
